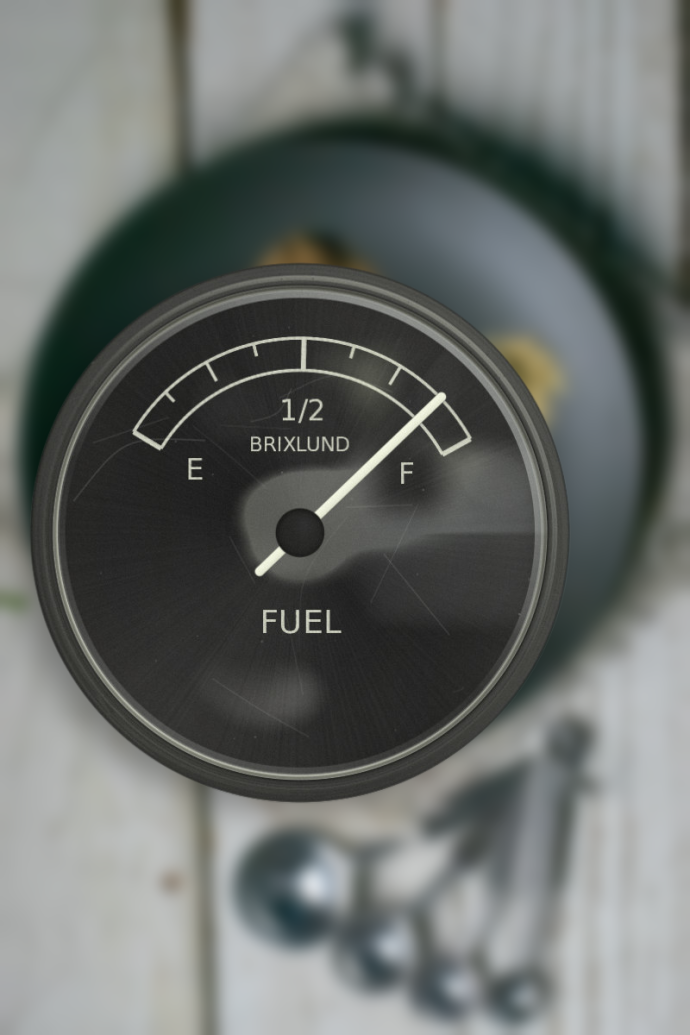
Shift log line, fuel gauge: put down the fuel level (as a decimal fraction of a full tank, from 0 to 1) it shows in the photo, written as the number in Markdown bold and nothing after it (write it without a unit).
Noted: **0.875**
